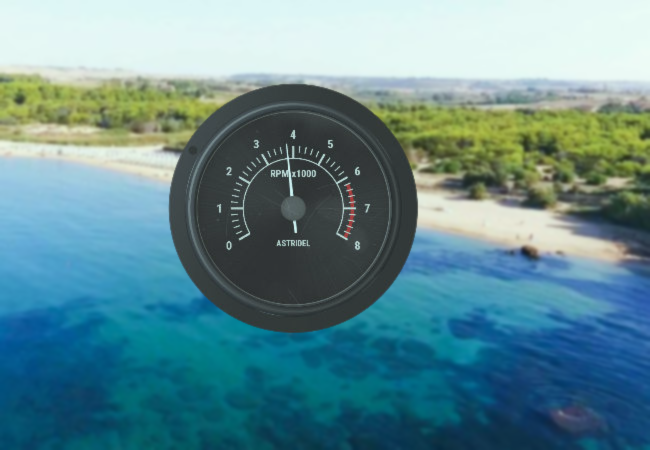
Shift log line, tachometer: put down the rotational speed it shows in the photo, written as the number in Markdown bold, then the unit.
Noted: **3800** rpm
